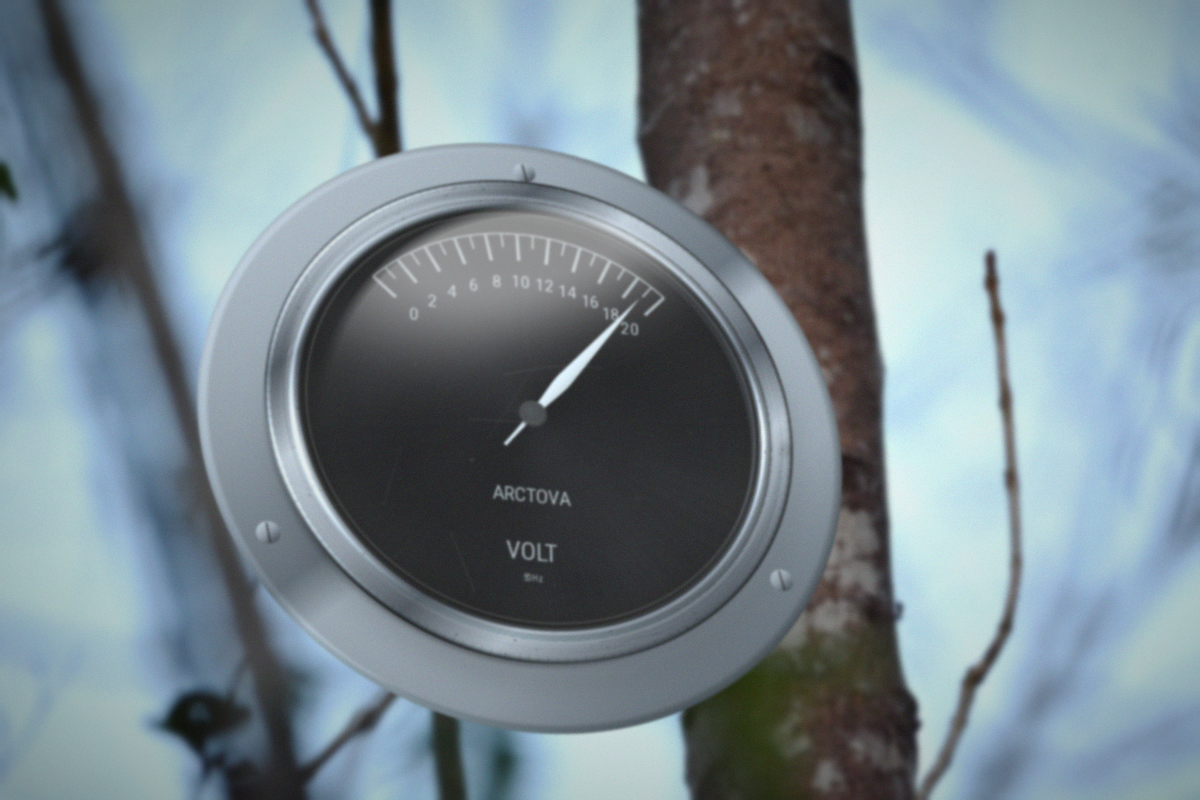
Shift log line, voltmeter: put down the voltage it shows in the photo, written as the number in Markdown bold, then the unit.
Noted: **19** V
